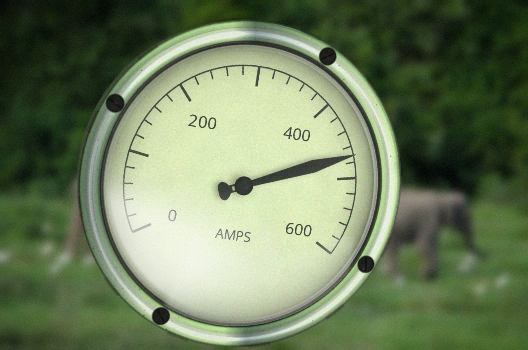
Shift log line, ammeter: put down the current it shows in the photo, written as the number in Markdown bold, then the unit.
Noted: **470** A
